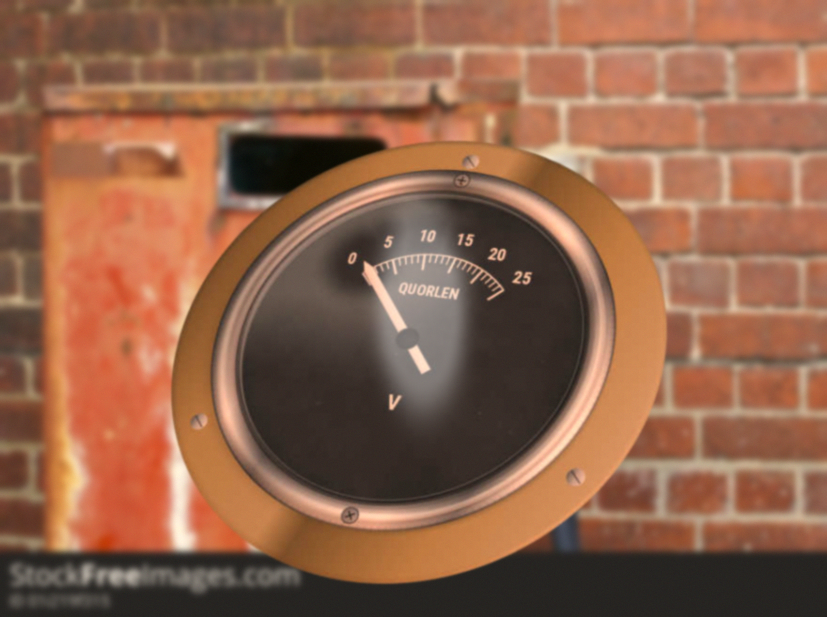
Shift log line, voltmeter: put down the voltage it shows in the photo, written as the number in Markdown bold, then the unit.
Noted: **1** V
